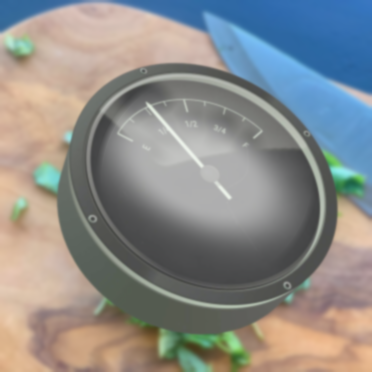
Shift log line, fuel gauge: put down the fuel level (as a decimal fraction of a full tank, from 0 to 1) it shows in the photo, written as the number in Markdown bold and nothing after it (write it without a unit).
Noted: **0.25**
